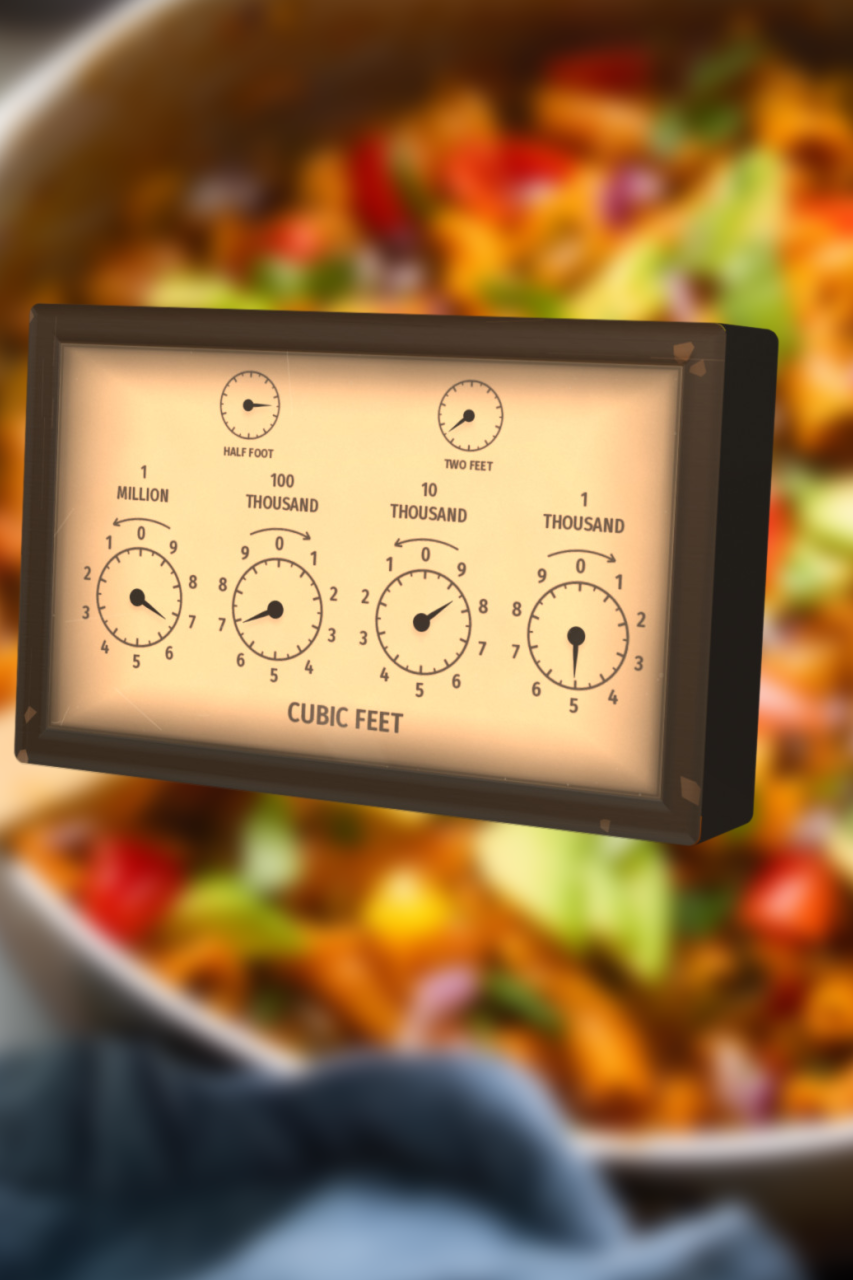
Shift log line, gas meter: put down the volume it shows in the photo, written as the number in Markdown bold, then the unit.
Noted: **668500** ft³
